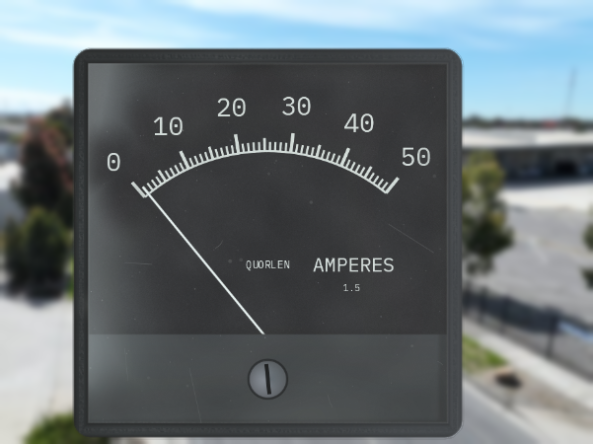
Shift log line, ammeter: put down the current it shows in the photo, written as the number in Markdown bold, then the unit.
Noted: **1** A
